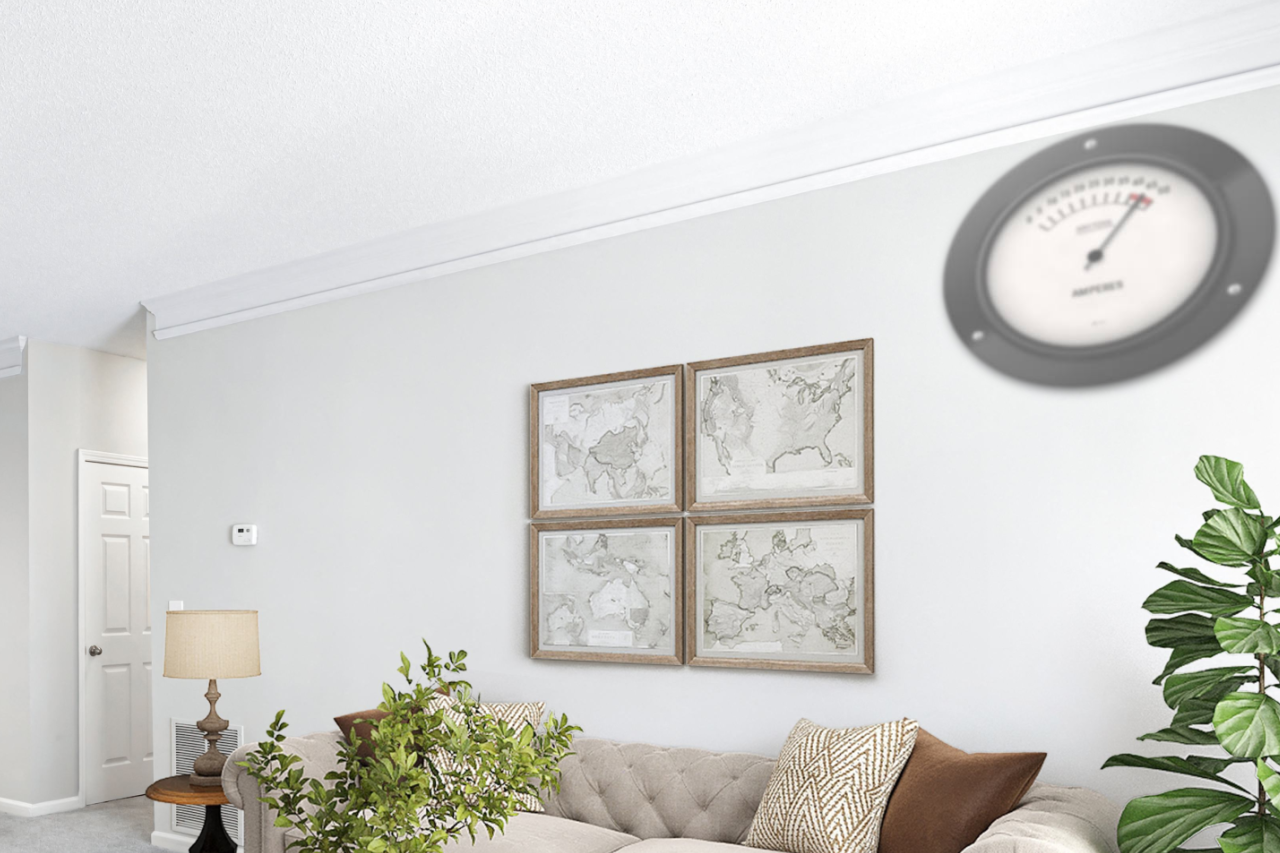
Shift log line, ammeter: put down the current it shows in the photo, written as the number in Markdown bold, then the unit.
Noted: **45** A
